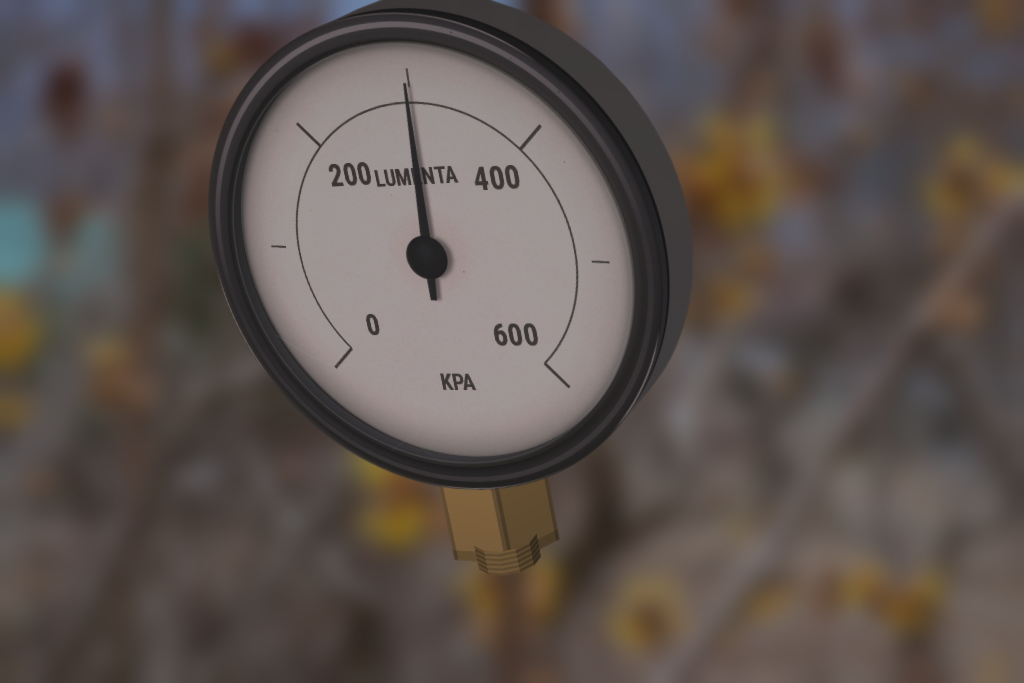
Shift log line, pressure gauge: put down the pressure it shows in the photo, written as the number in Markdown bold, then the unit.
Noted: **300** kPa
